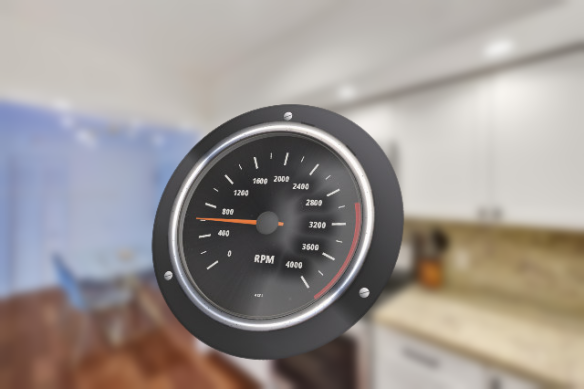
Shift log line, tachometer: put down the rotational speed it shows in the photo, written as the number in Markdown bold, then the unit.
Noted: **600** rpm
